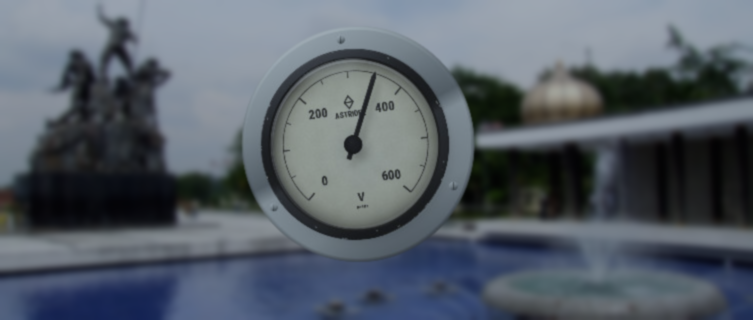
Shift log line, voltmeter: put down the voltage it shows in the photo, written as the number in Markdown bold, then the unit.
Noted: **350** V
